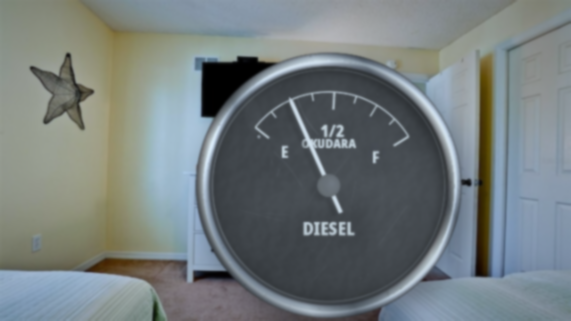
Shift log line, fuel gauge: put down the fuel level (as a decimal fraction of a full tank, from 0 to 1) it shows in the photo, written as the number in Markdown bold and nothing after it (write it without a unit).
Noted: **0.25**
